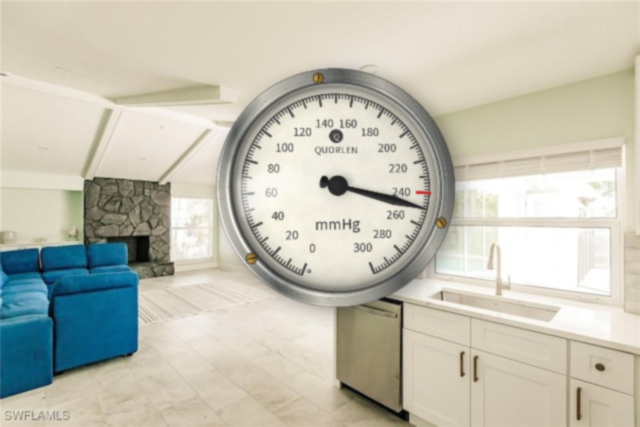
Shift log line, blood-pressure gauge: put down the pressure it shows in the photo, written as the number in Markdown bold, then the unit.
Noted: **250** mmHg
